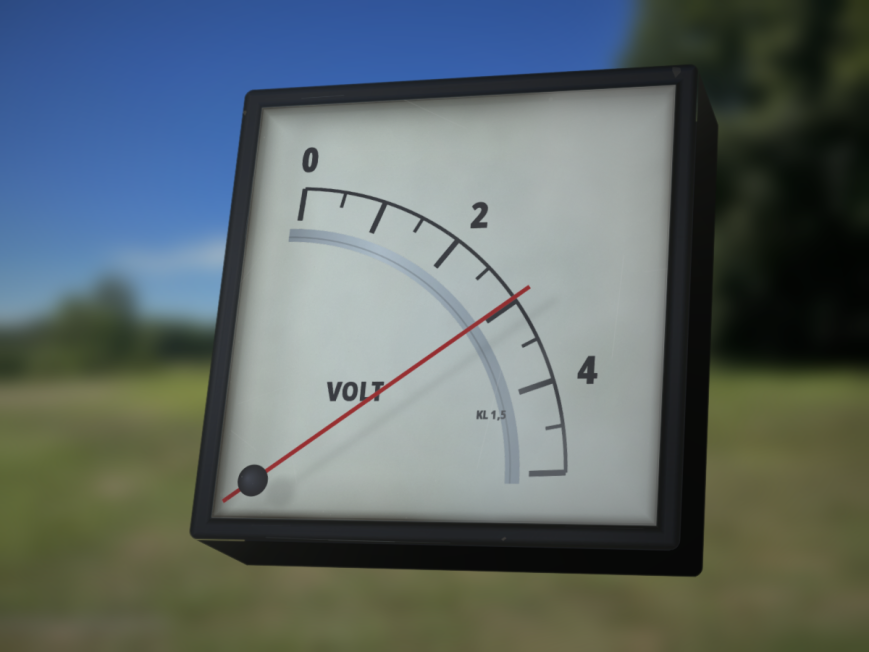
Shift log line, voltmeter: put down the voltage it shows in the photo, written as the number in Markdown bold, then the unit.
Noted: **3** V
